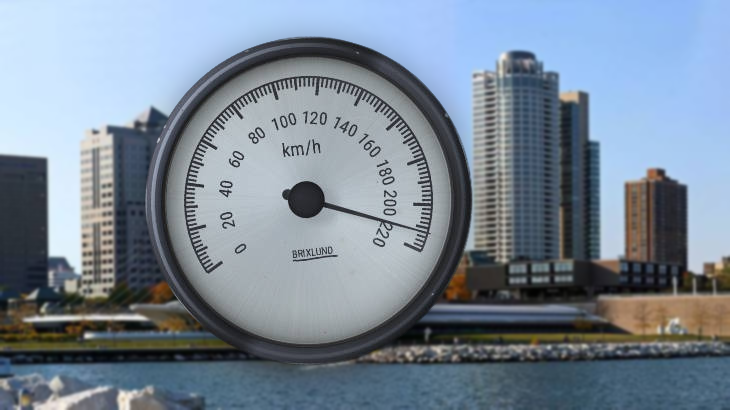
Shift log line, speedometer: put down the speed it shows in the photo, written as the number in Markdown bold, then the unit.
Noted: **212** km/h
